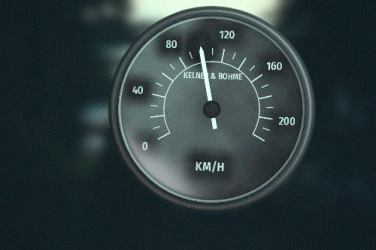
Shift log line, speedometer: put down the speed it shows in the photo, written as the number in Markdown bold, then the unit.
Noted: **100** km/h
